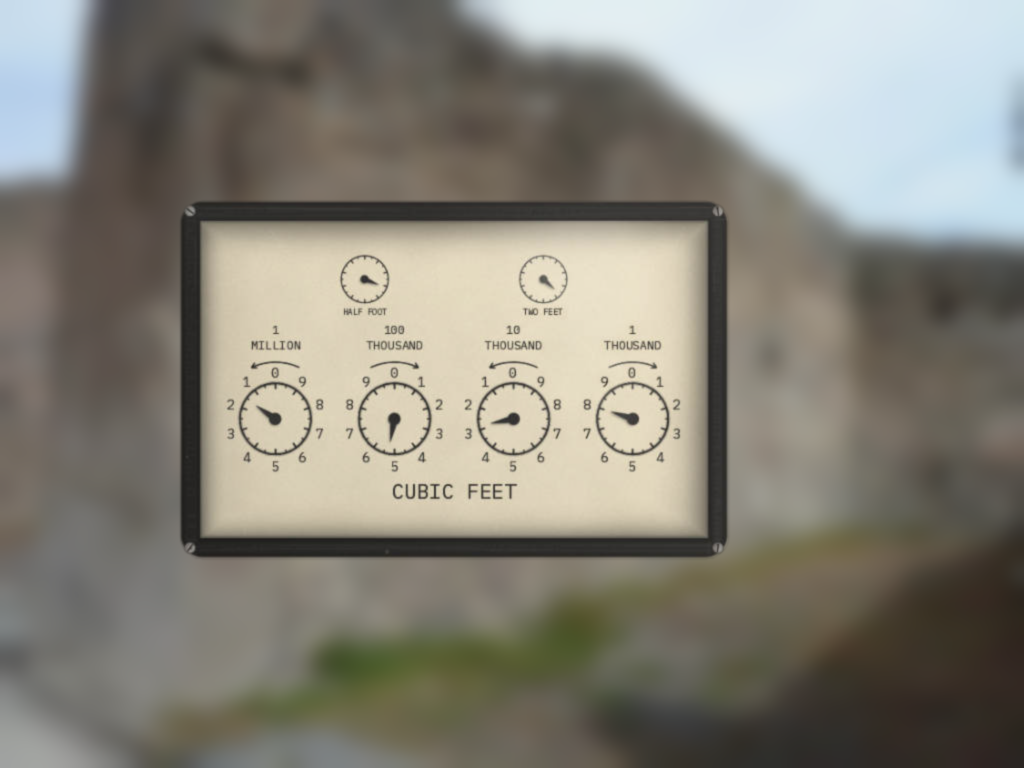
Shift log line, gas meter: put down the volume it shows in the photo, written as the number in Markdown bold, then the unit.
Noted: **152800** ft³
